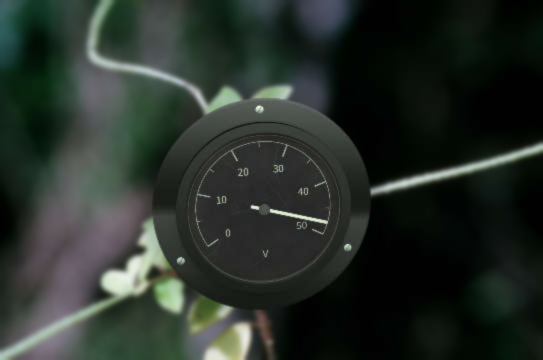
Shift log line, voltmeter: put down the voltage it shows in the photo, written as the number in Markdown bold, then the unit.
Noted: **47.5** V
